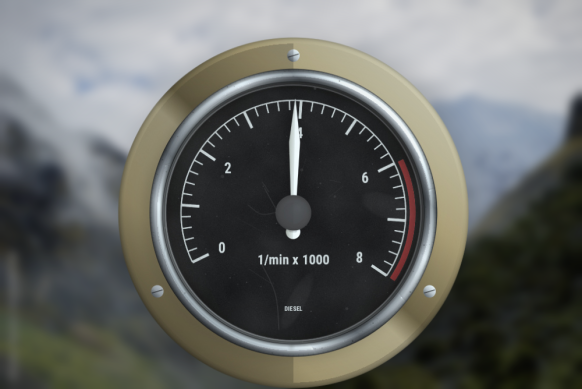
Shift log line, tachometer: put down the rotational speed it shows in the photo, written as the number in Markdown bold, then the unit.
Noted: **3900** rpm
